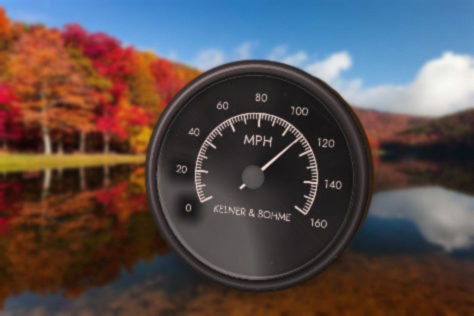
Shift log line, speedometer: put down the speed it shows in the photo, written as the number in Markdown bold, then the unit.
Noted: **110** mph
